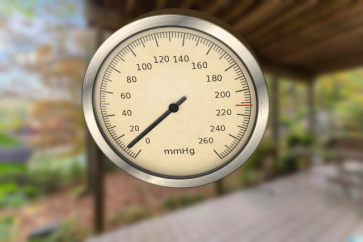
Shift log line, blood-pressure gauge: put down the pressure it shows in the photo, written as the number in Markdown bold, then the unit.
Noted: **10** mmHg
